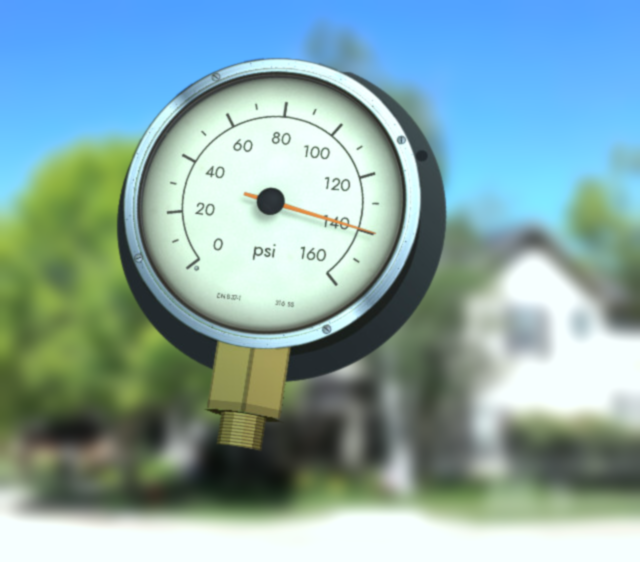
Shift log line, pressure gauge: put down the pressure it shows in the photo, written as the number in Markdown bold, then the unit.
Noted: **140** psi
